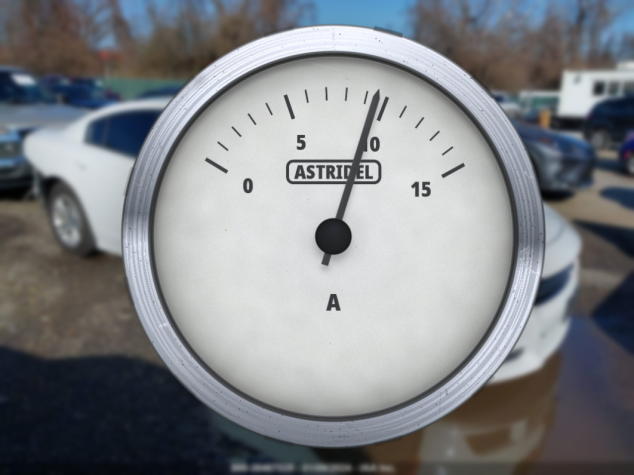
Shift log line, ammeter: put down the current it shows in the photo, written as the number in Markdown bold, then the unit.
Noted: **9.5** A
